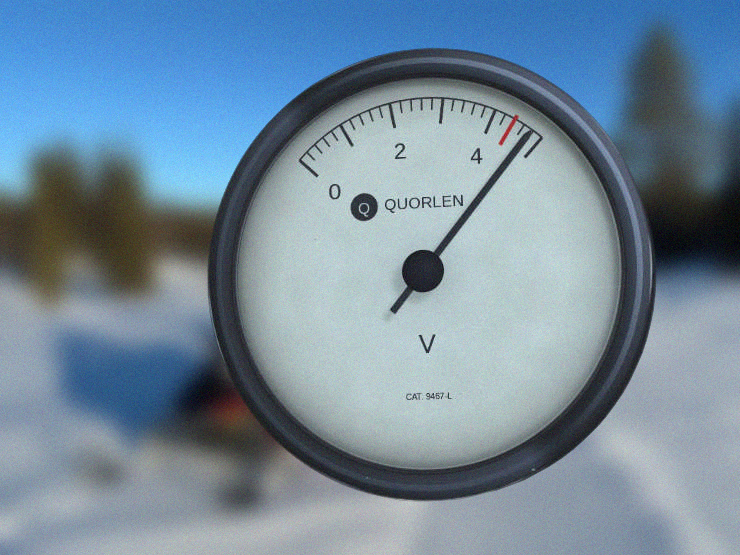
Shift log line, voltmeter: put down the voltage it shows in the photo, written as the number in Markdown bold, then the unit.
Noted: **4.8** V
